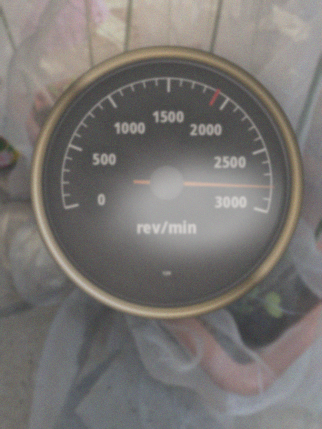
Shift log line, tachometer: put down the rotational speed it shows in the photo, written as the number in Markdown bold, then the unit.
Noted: **2800** rpm
